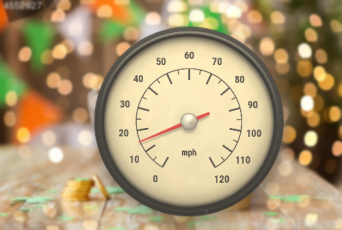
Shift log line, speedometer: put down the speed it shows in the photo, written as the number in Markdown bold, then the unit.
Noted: **15** mph
